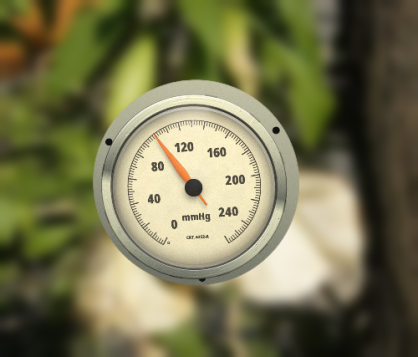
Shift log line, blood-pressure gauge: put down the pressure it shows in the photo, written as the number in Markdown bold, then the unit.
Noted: **100** mmHg
